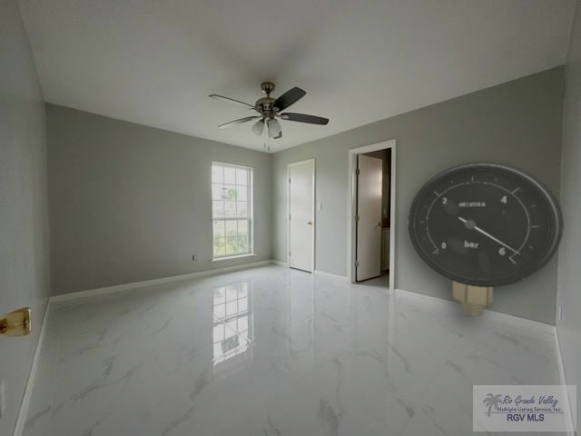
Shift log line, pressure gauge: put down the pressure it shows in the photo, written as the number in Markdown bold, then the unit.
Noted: **5.75** bar
